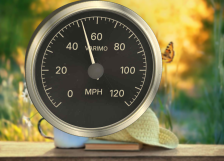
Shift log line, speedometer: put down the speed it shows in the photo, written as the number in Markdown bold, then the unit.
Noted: **52** mph
